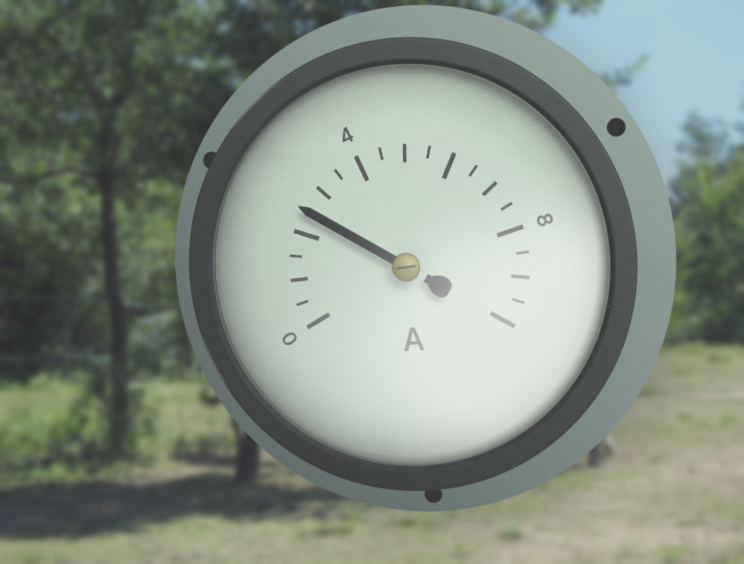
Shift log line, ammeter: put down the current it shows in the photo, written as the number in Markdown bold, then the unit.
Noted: **2.5** A
